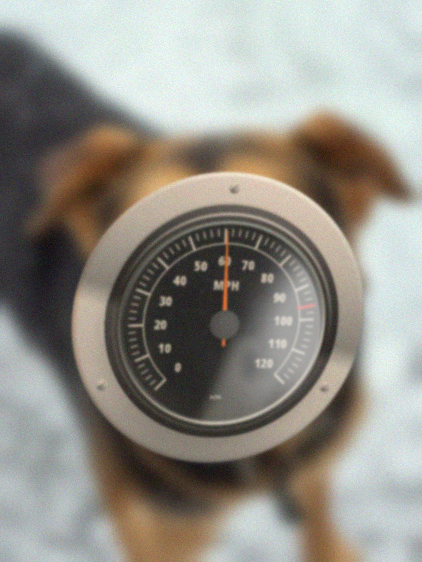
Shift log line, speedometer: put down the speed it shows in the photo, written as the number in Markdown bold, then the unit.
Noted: **60** mph
